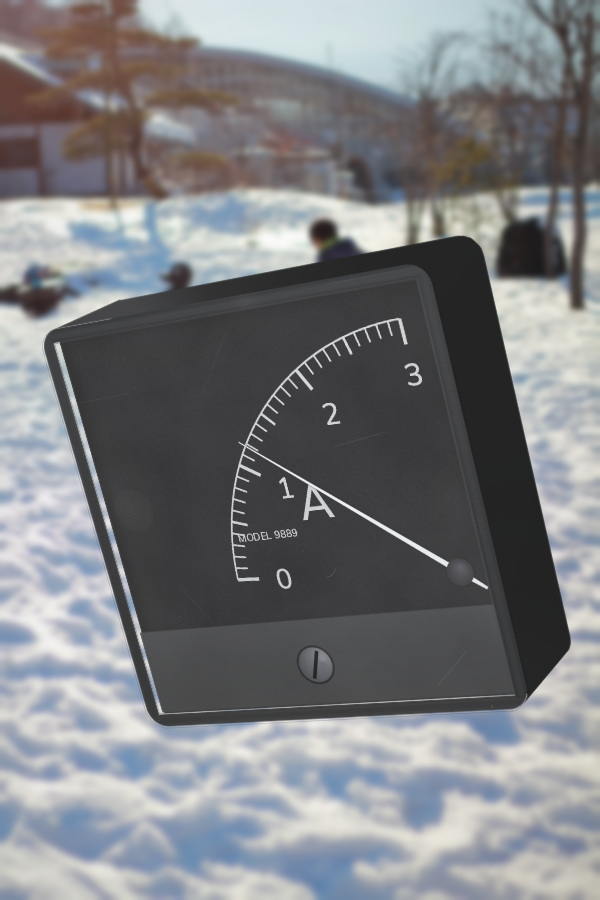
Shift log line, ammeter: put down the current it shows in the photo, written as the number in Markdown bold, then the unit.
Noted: **1.2** A
